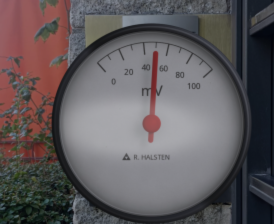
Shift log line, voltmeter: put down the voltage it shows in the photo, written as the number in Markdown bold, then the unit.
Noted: **50** mV
